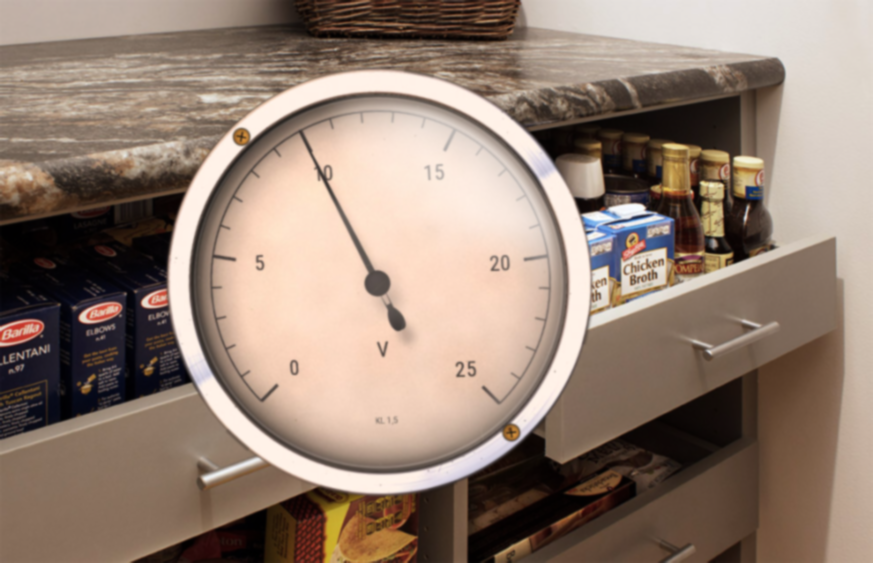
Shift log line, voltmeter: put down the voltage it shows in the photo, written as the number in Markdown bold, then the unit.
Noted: **10** V
